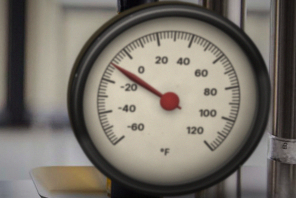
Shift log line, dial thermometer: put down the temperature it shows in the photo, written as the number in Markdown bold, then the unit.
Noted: **-10** °F
